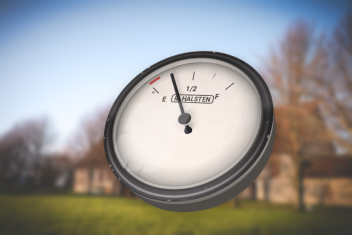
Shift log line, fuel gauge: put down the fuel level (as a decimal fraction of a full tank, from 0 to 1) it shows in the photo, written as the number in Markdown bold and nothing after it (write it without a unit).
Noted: **0.25**
